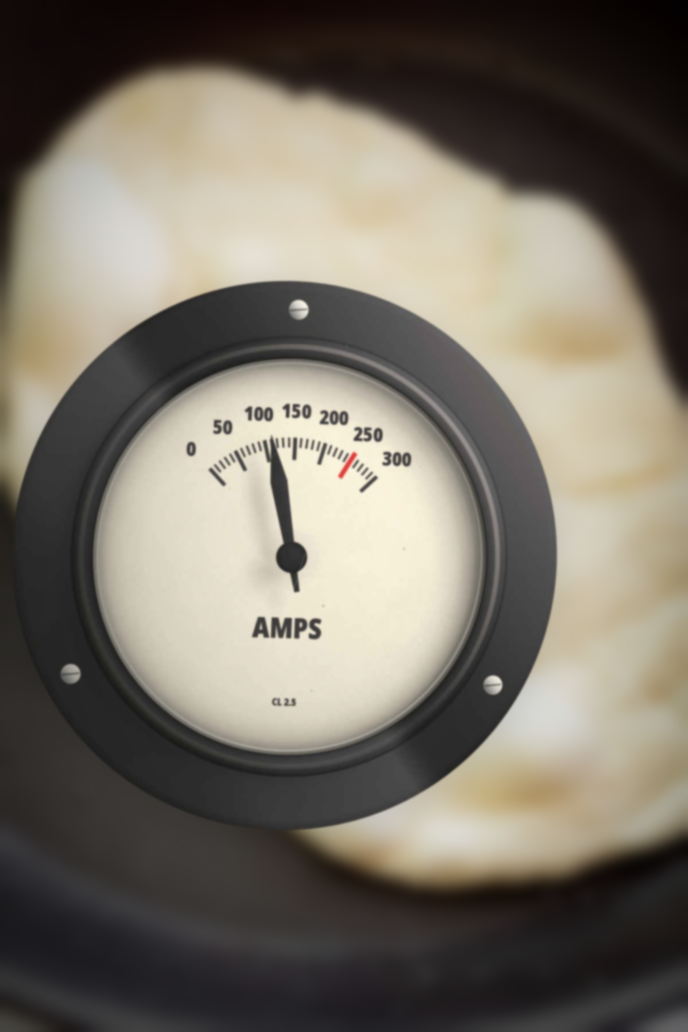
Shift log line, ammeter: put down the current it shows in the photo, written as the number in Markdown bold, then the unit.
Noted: **110** A
